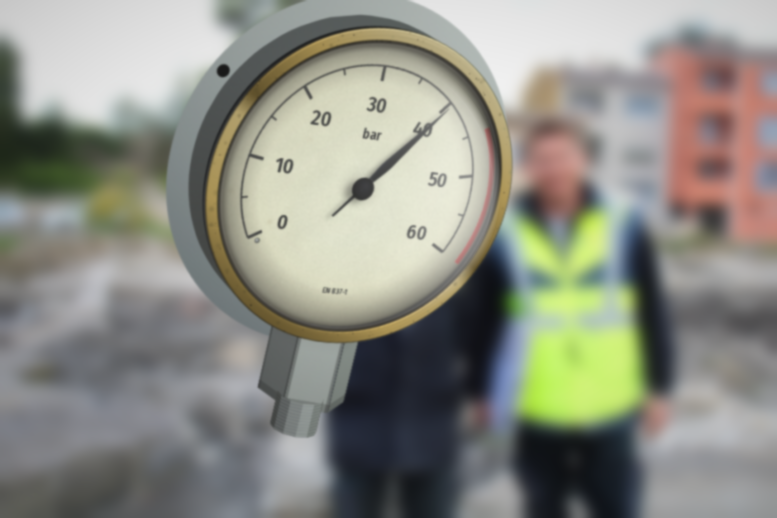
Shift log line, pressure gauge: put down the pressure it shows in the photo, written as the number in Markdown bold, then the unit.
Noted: **40** bar
